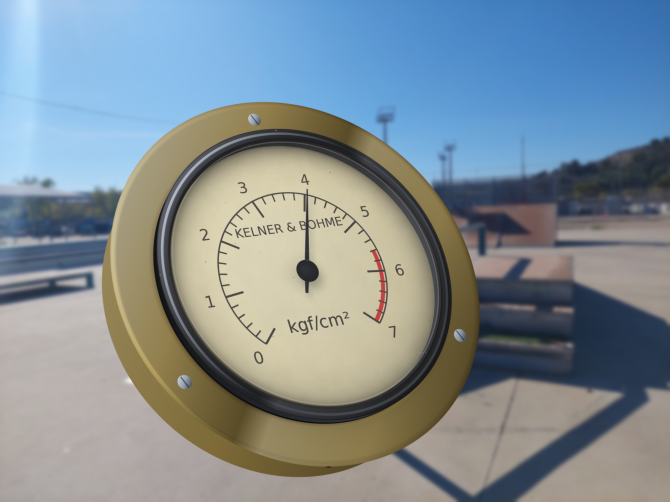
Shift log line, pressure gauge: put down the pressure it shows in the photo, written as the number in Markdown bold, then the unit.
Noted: **4** kg/cm²
